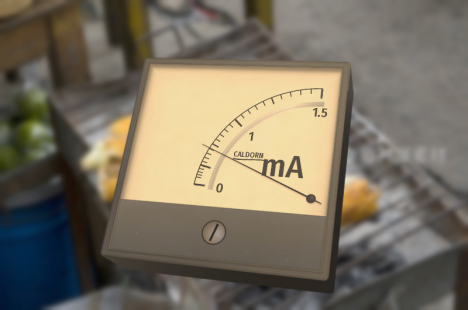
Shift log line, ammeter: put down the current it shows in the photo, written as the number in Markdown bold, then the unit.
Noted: **0.7** mA
